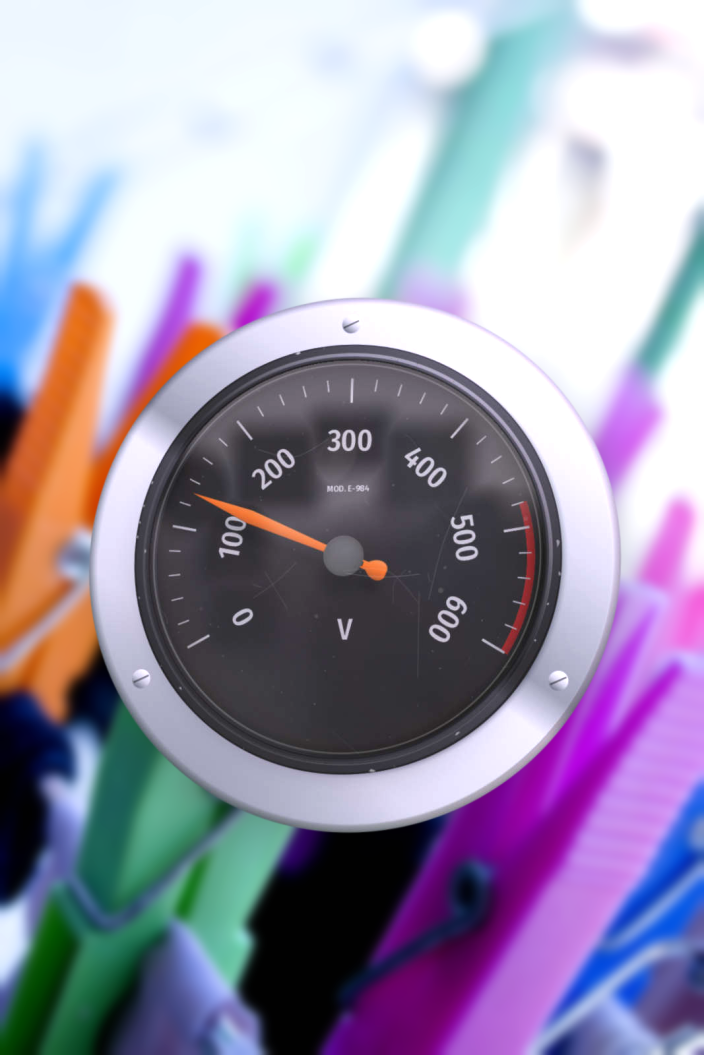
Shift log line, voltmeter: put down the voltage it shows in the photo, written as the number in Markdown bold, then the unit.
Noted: **130** V
